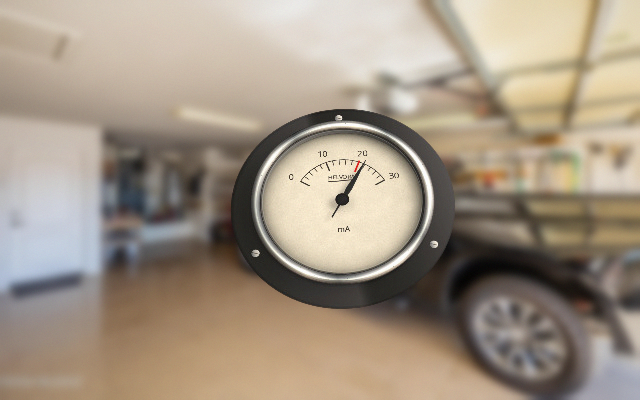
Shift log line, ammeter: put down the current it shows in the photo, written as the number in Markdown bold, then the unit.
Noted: **22** mA
